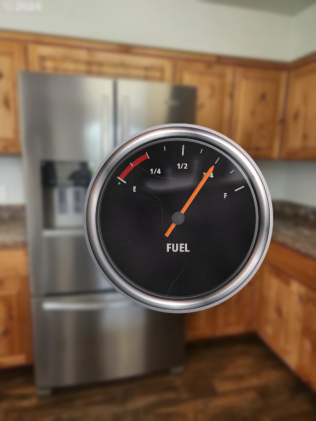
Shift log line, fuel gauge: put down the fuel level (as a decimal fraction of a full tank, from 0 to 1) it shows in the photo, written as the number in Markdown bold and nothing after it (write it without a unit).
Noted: **0.75**
